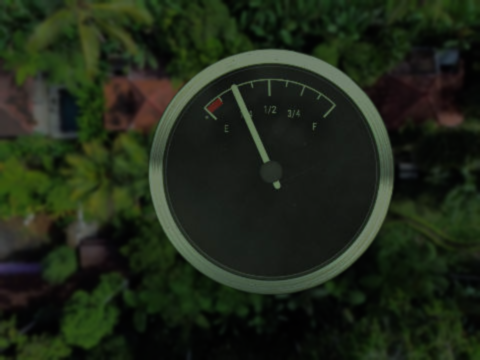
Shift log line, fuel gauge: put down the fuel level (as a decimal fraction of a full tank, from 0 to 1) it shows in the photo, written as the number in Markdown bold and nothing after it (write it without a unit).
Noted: **0.25**
